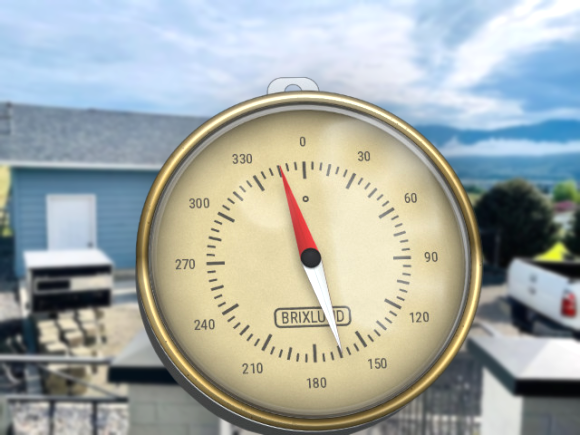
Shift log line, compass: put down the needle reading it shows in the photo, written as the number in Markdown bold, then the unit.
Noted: **345** °
